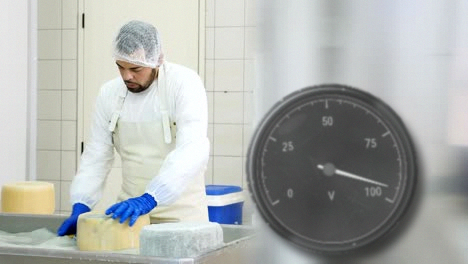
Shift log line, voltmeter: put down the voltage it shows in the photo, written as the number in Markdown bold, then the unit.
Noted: **95** V
